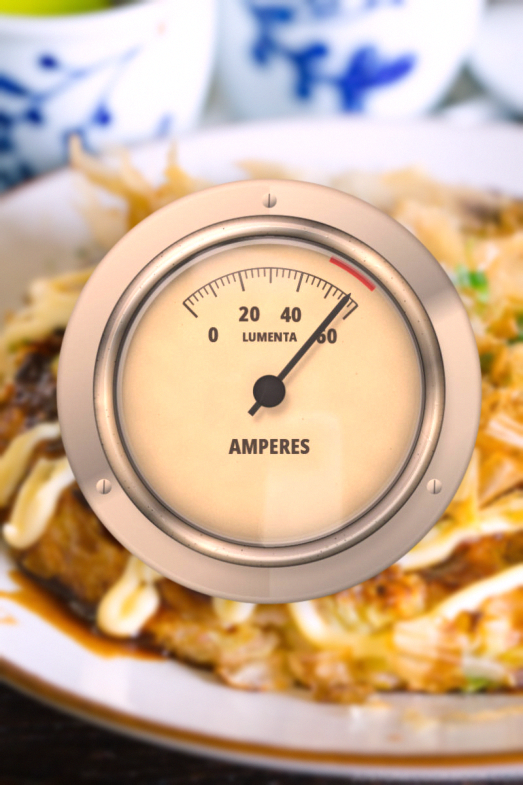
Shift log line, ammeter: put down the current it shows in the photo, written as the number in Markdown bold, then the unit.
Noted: **56** A
